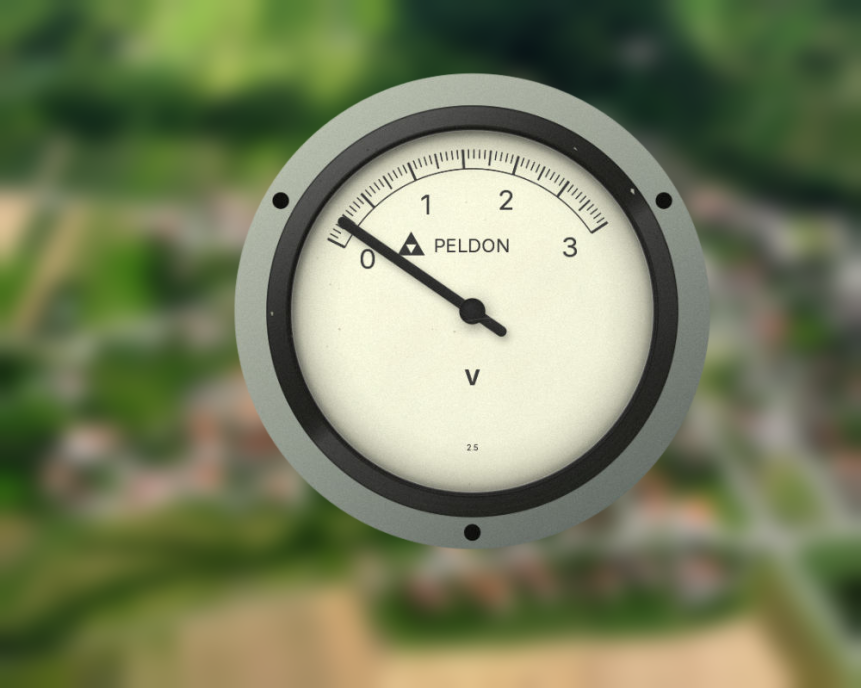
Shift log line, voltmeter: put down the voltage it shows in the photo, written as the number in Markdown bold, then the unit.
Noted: **0.2** V
